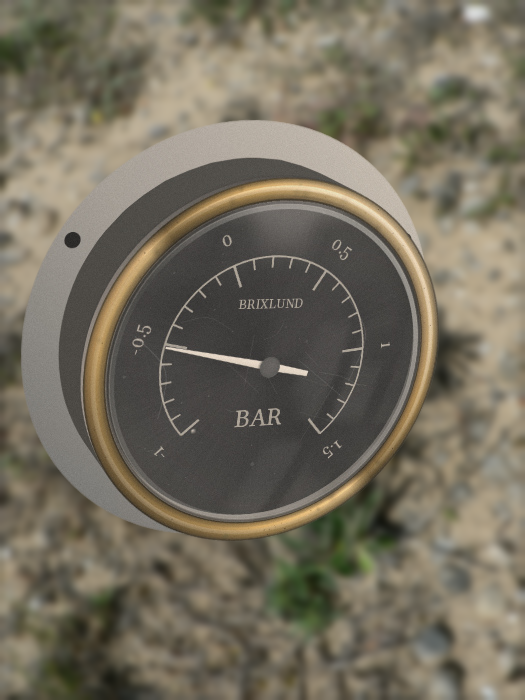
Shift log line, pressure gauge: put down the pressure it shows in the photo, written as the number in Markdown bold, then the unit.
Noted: **-0.5** bar
